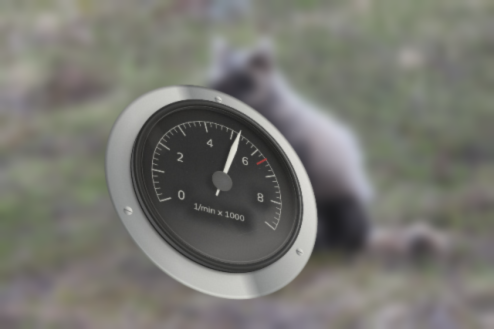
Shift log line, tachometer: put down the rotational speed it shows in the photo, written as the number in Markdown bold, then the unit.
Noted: **5200** rpm
